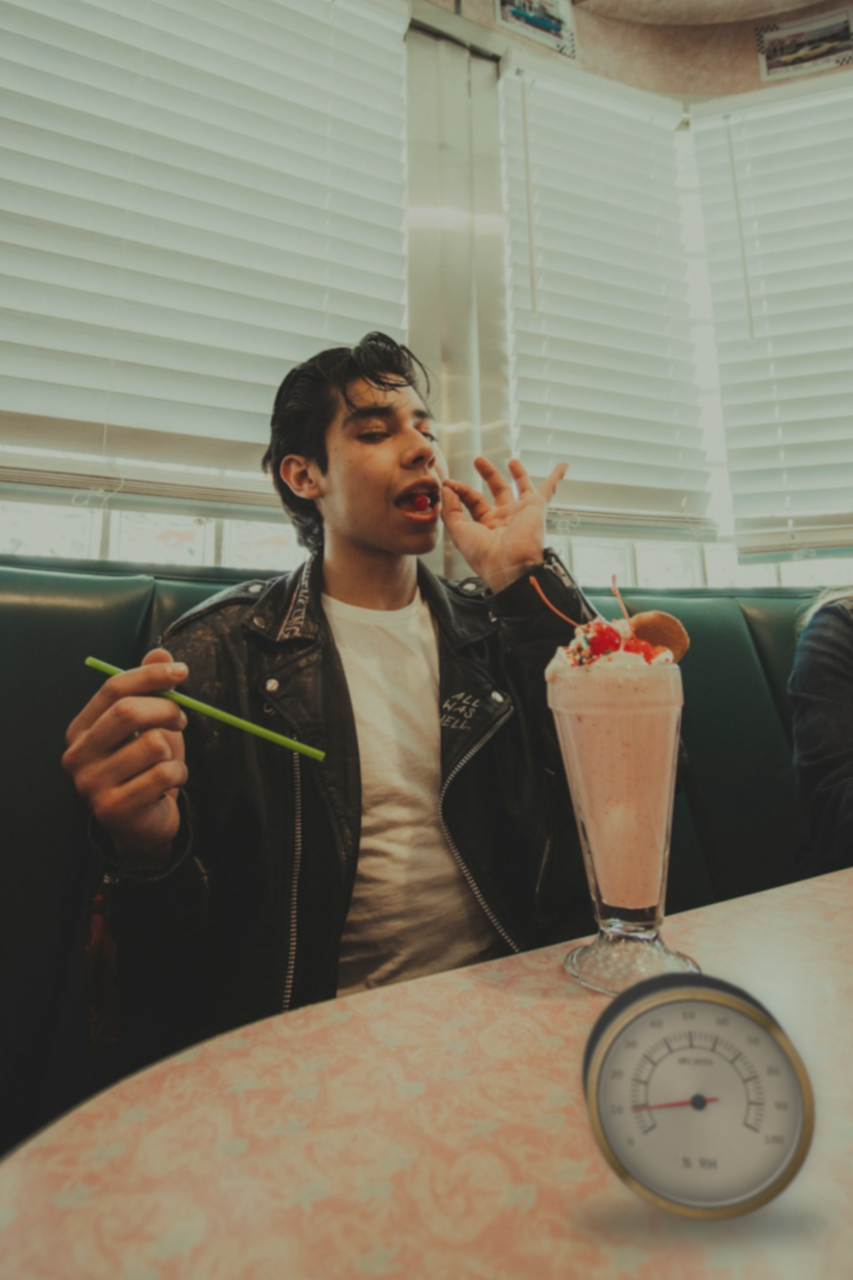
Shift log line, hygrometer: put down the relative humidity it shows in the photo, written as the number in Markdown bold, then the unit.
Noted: **10** %
